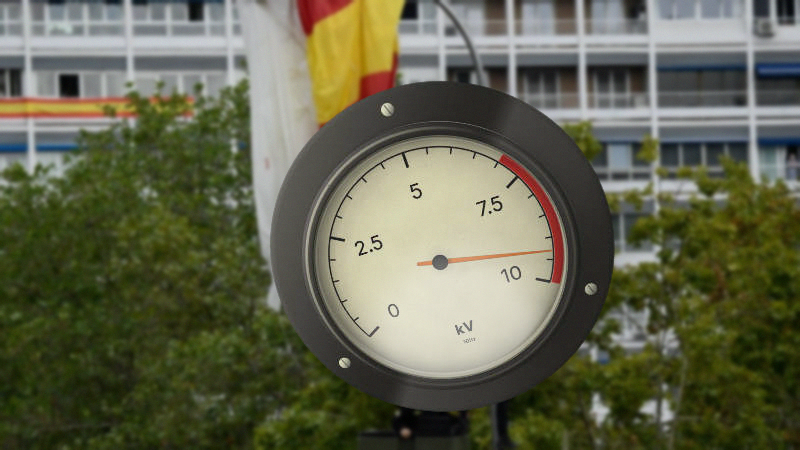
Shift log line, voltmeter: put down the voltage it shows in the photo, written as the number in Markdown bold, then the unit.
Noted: **9.25** kV
